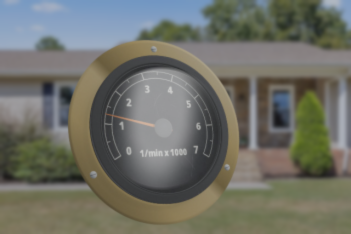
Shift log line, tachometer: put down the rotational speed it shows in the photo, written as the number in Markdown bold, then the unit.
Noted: **1250** rpm
